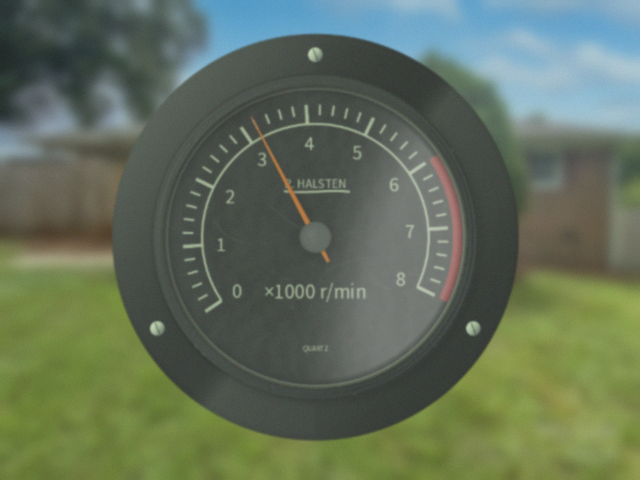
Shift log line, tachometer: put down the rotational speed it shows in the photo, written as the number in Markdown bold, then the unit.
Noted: **3200** rpm
